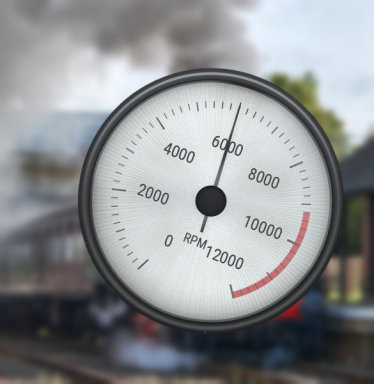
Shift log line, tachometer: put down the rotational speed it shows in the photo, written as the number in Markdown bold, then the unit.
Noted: **6000** rpm
